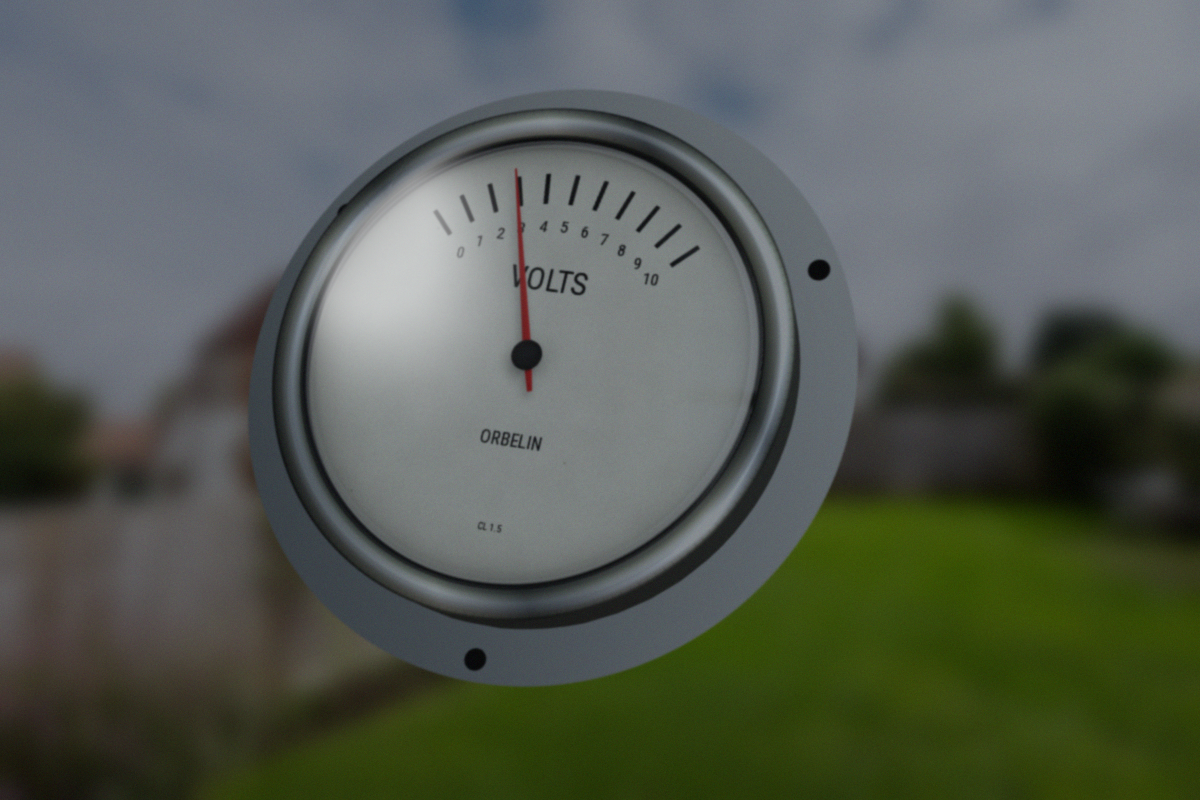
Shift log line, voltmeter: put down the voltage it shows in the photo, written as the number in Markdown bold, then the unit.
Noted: **3** V
